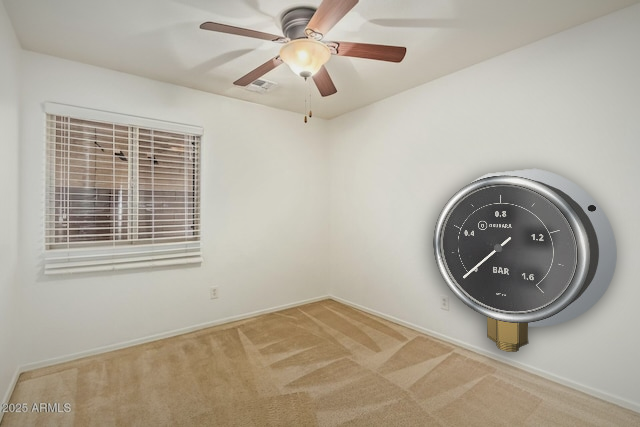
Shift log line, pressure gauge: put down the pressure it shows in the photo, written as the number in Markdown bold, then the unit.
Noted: **0** bar
